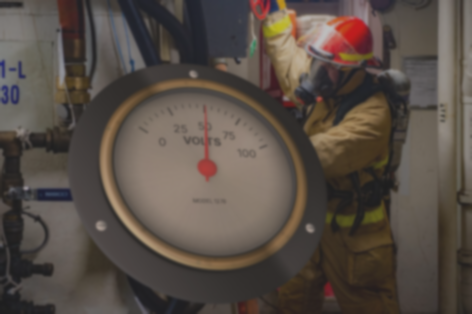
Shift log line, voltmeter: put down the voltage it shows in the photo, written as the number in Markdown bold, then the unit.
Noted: **50** V
